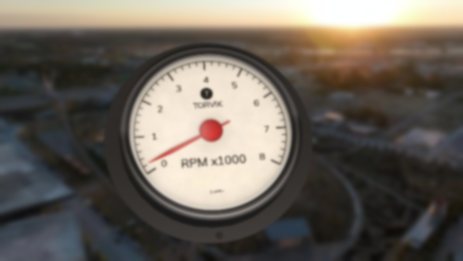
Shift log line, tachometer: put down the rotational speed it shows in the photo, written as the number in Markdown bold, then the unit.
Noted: **200** rpm
